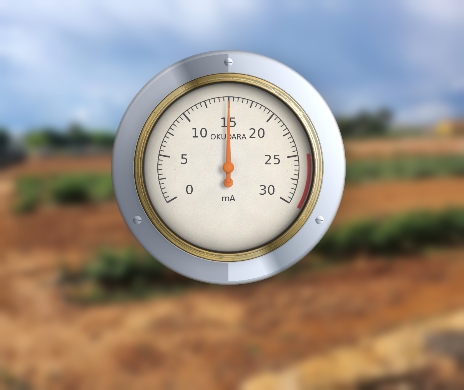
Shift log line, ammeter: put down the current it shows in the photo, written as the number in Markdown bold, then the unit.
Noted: **15** mA
